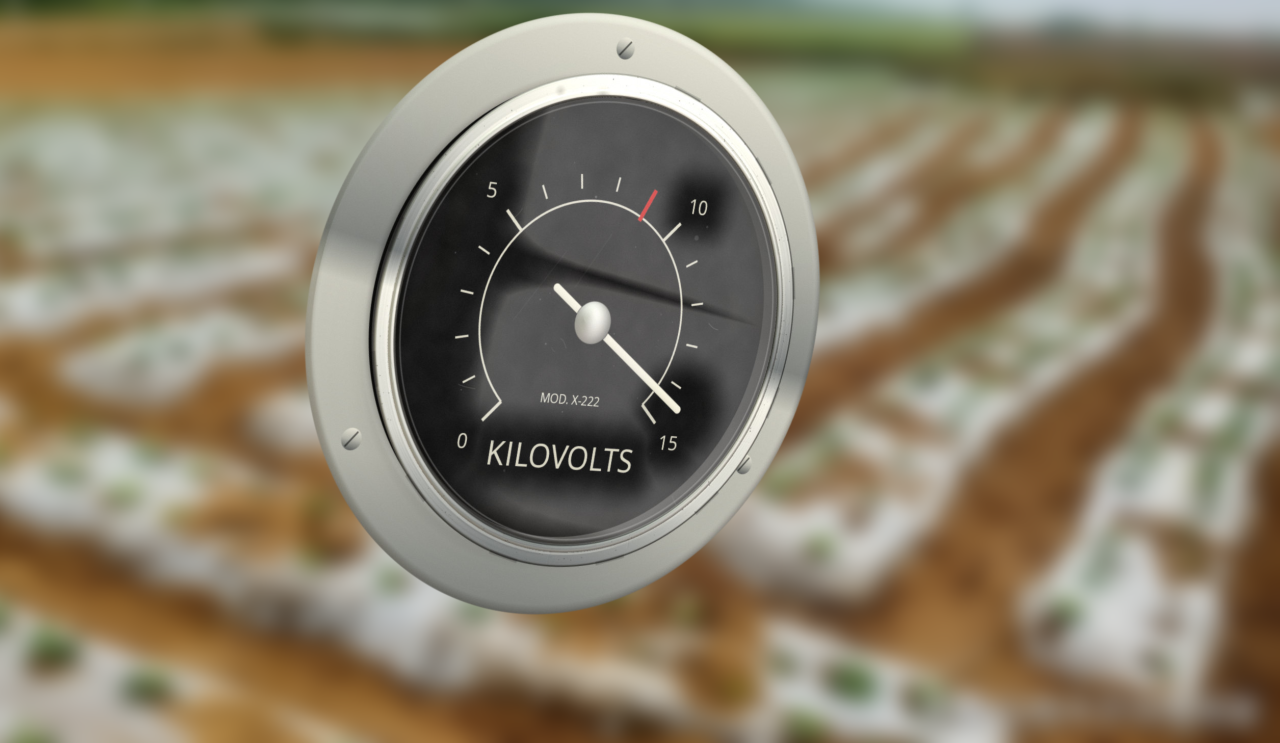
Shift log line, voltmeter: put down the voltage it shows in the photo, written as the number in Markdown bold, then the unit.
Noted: **14.5** kV
